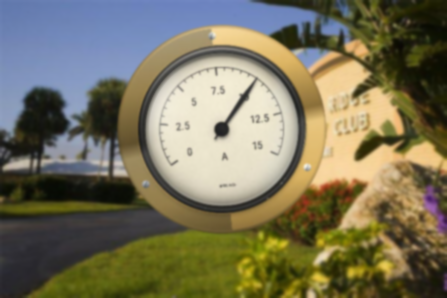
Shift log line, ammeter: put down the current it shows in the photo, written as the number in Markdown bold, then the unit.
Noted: **10** A
